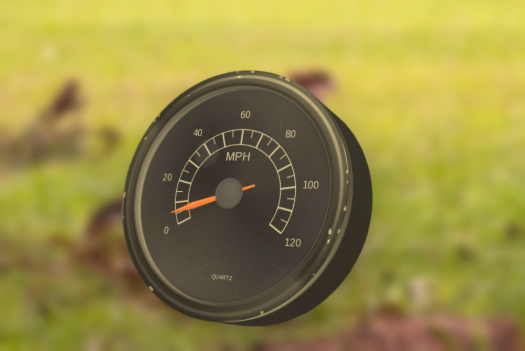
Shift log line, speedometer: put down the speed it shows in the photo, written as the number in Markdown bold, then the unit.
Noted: **5** mph
